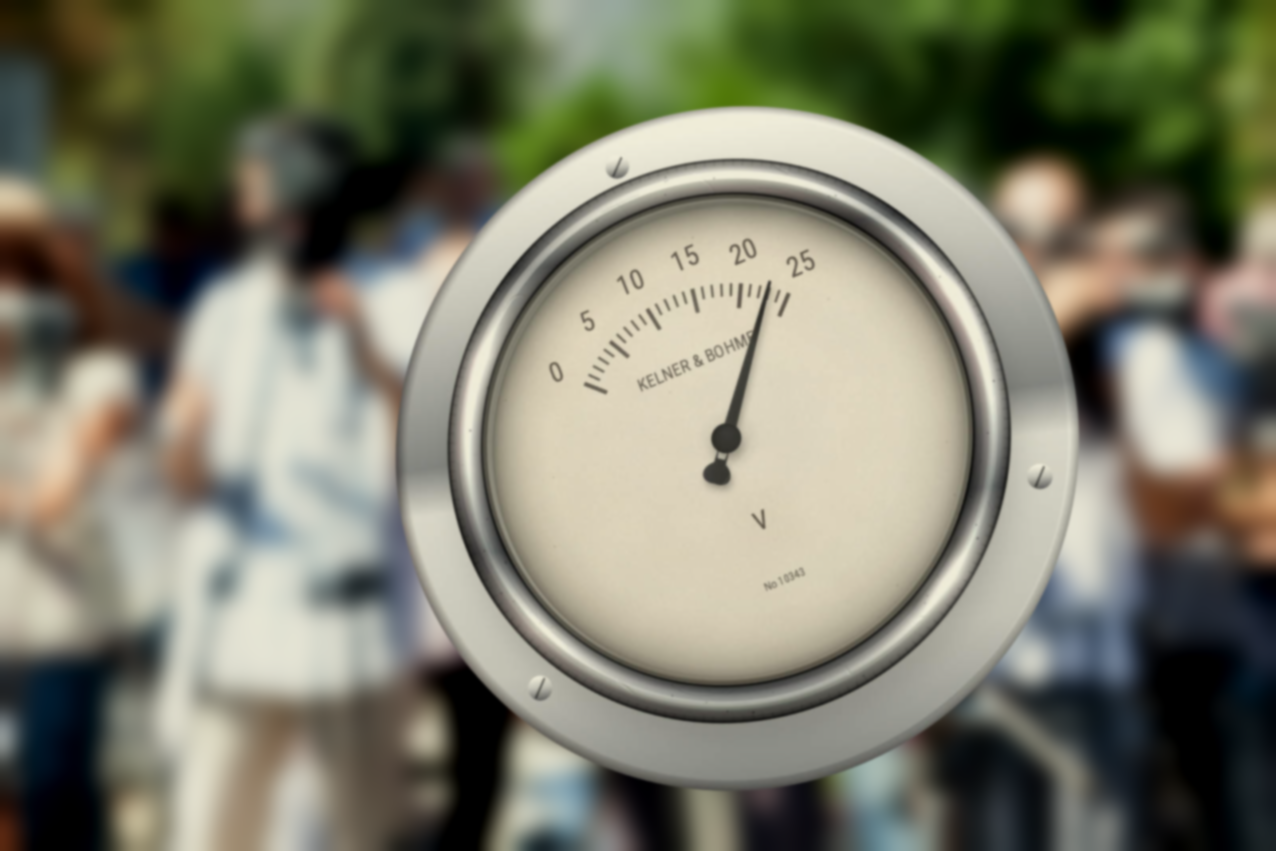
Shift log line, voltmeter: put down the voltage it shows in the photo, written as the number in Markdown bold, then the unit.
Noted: **23** V
